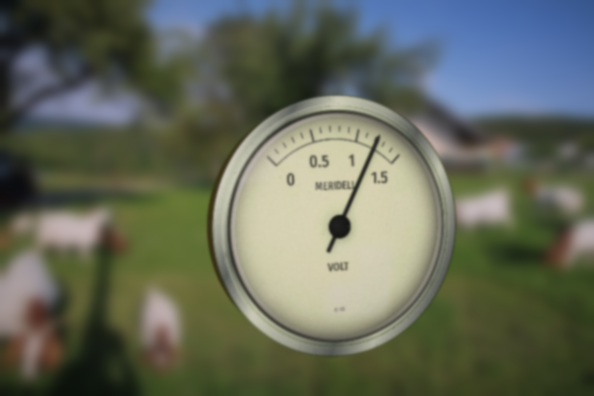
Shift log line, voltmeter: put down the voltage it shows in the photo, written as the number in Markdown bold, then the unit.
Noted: **1.2** V
